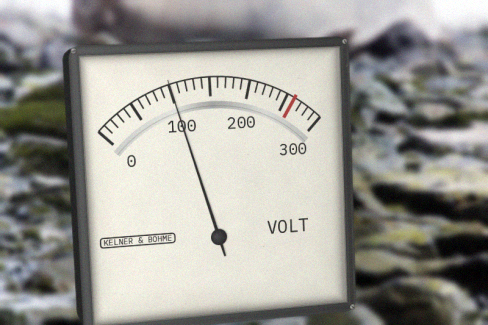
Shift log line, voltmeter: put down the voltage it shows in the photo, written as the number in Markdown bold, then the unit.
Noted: **100** V
